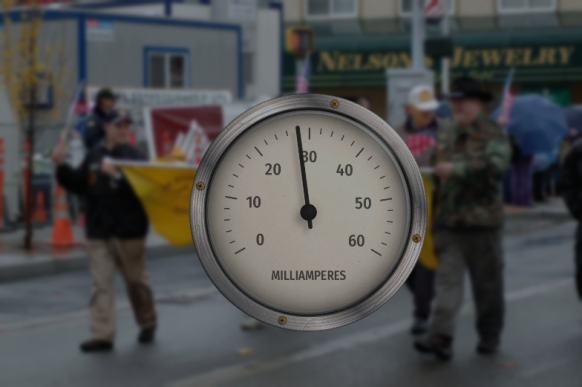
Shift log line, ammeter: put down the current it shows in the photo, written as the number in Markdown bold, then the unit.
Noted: **28** mA
